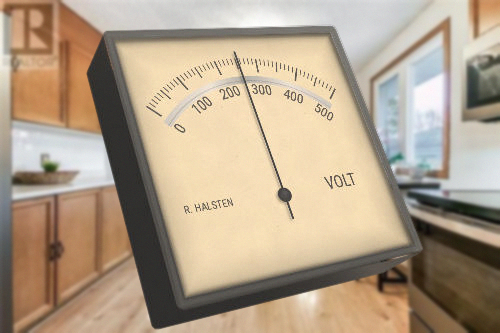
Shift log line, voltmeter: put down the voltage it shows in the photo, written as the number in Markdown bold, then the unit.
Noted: **250** V
